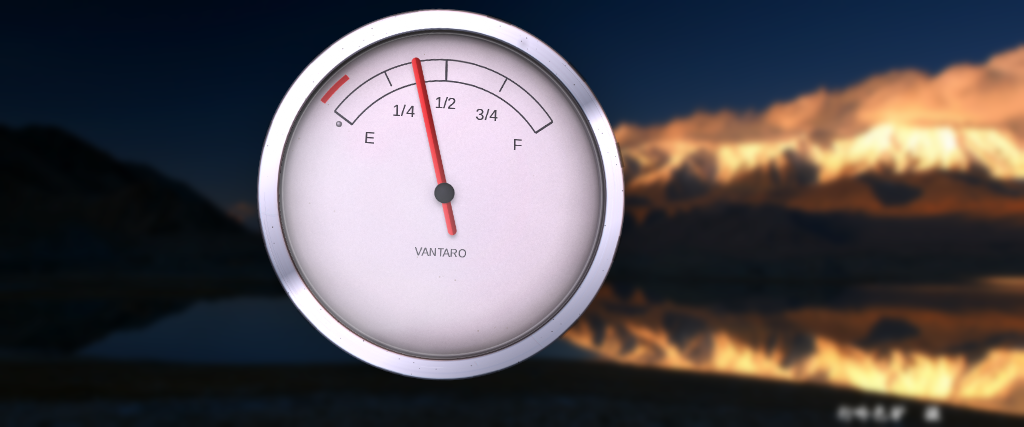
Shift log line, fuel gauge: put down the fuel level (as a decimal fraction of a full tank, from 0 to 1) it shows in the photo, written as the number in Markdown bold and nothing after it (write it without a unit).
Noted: **0.375**
